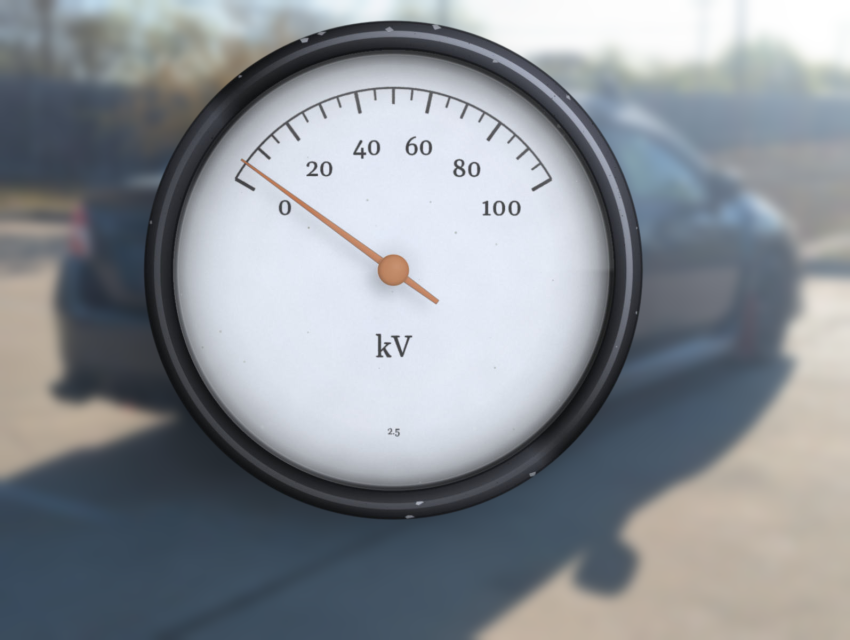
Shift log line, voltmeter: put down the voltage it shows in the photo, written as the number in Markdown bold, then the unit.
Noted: **5** kV
